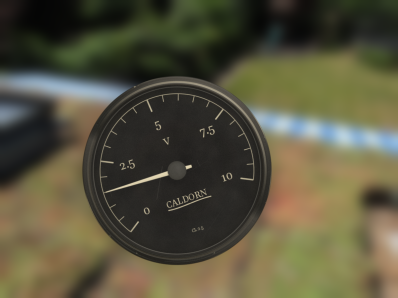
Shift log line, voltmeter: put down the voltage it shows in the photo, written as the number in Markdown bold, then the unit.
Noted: **1.5** V
